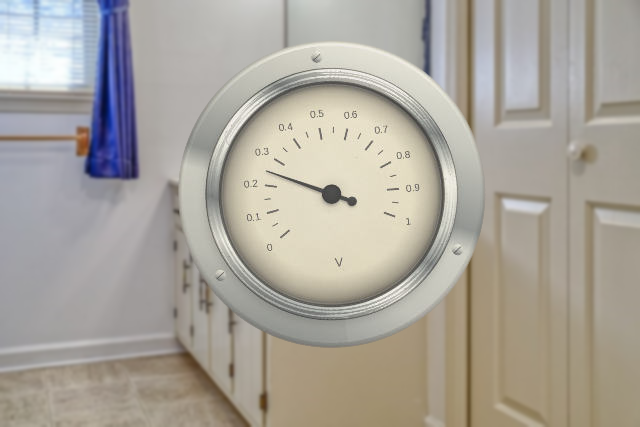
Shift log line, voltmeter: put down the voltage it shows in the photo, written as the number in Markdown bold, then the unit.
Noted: **0.25** V
